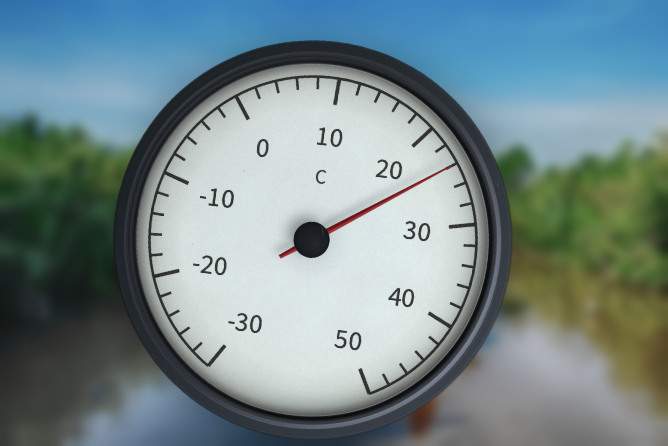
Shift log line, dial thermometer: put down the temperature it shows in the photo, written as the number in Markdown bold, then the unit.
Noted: **24** °C
